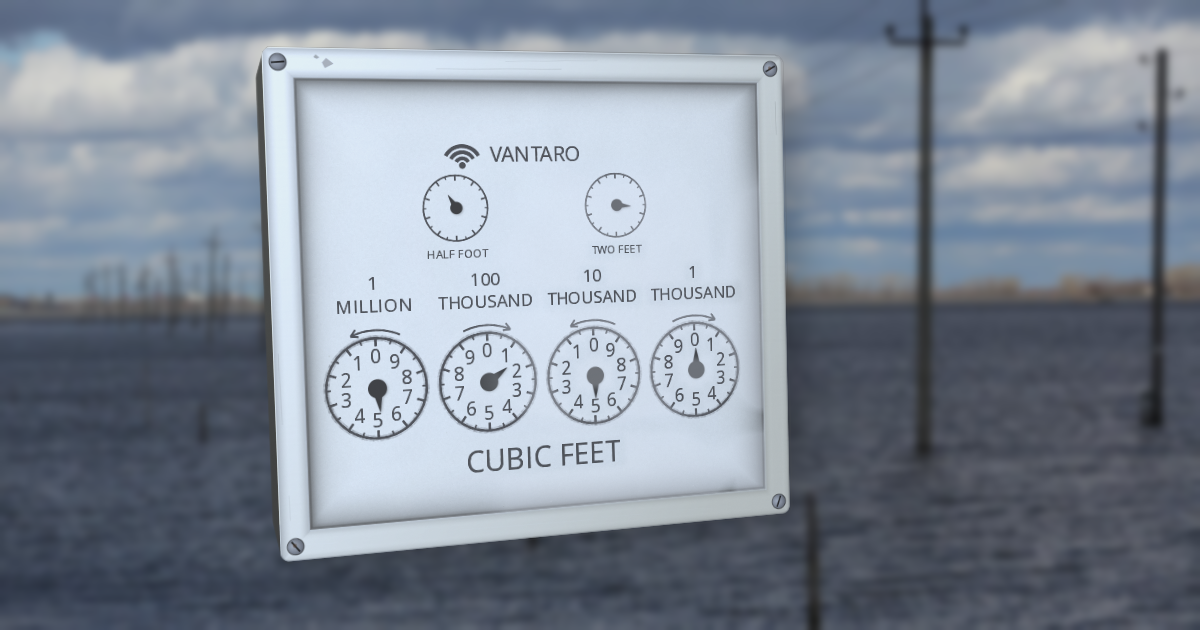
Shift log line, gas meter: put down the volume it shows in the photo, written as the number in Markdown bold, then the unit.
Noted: **515000** ft³
